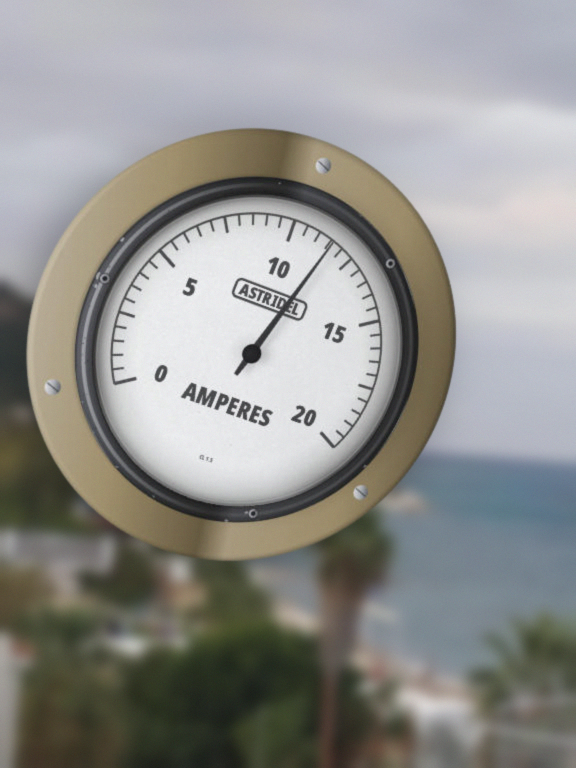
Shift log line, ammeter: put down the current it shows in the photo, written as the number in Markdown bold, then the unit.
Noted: **11.5** A
